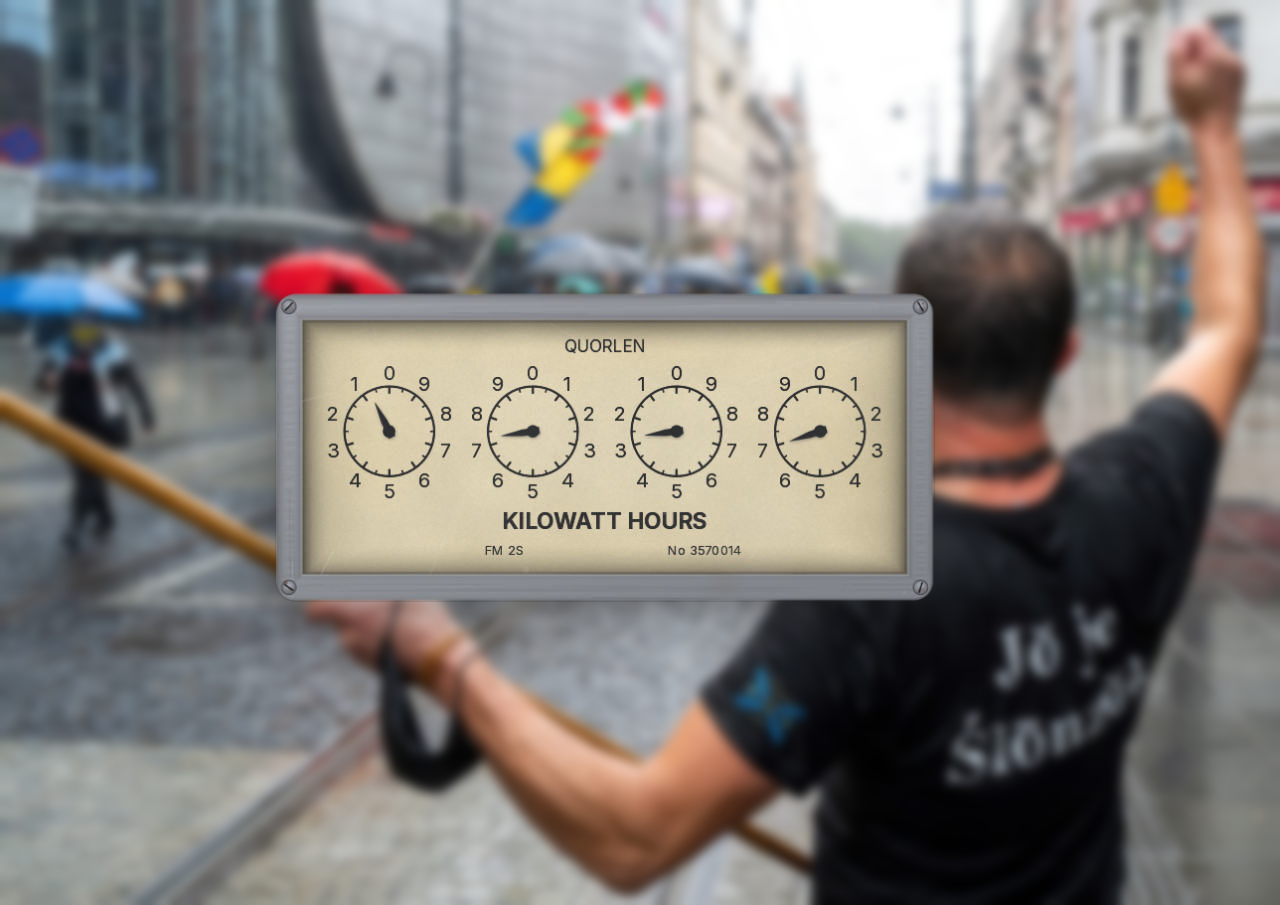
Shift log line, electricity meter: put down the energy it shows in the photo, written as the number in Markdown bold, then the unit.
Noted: **727** kWh
